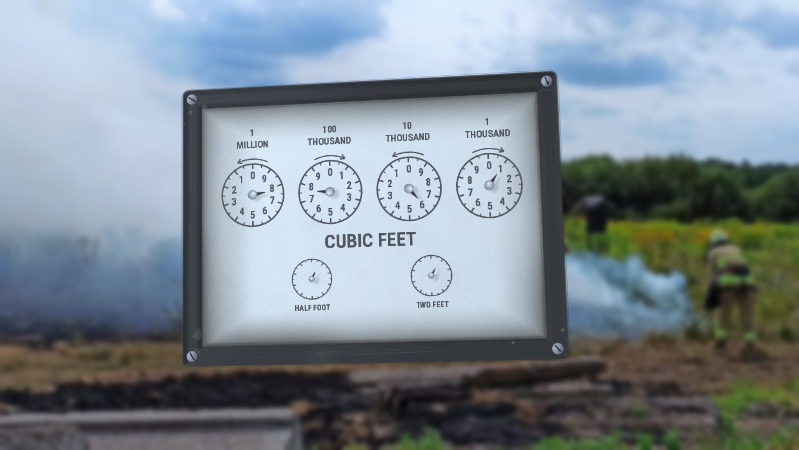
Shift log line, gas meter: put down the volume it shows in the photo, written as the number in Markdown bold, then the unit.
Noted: **776100** ft³
